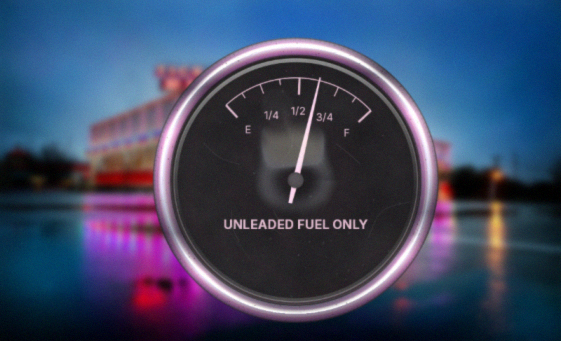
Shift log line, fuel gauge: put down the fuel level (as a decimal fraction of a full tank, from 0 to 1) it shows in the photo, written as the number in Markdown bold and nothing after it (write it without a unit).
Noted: **0.625**
